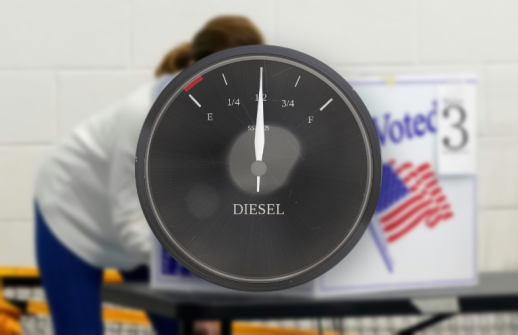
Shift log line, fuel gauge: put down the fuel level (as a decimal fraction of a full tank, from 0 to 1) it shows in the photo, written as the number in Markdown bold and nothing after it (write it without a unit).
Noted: **0.5**
